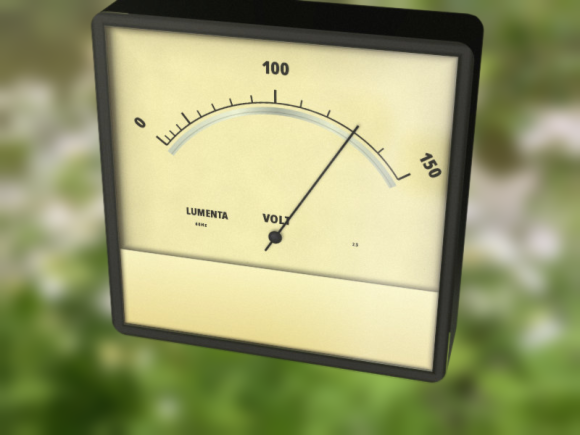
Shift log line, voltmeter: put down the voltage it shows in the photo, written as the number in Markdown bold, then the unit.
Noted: **130** V
